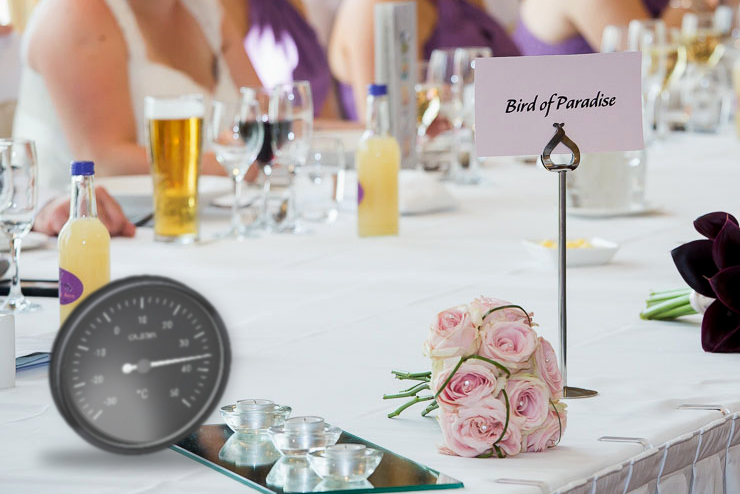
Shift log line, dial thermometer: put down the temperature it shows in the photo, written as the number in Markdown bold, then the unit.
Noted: **36** °C
